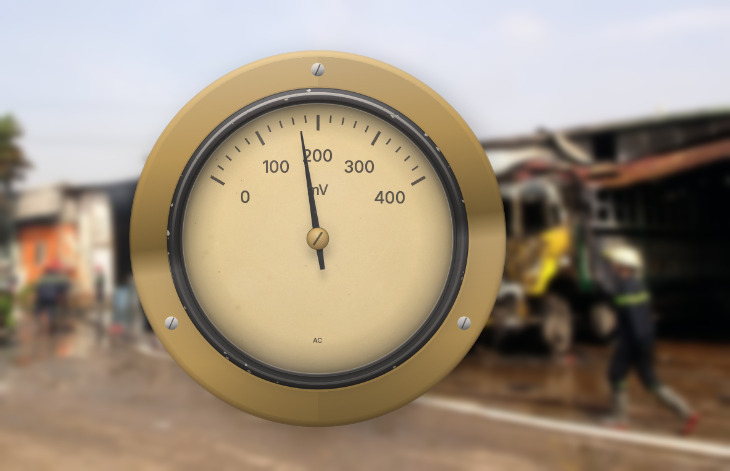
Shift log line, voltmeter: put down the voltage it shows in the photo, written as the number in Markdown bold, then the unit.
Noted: **170** mV
